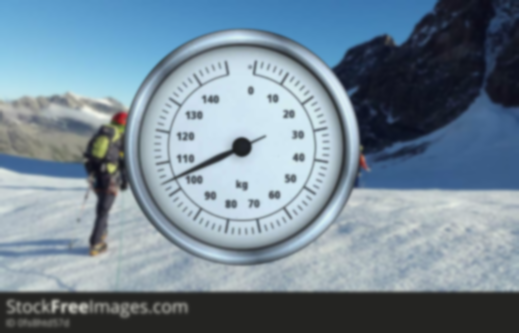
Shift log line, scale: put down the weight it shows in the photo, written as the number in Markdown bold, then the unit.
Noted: **104** kg
